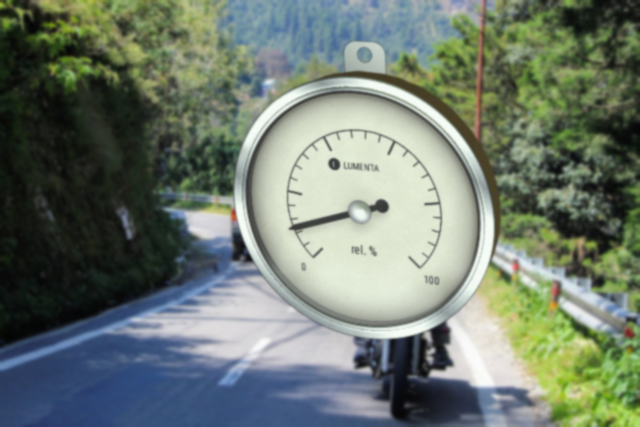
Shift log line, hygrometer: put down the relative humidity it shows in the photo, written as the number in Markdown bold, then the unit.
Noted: **10** %
